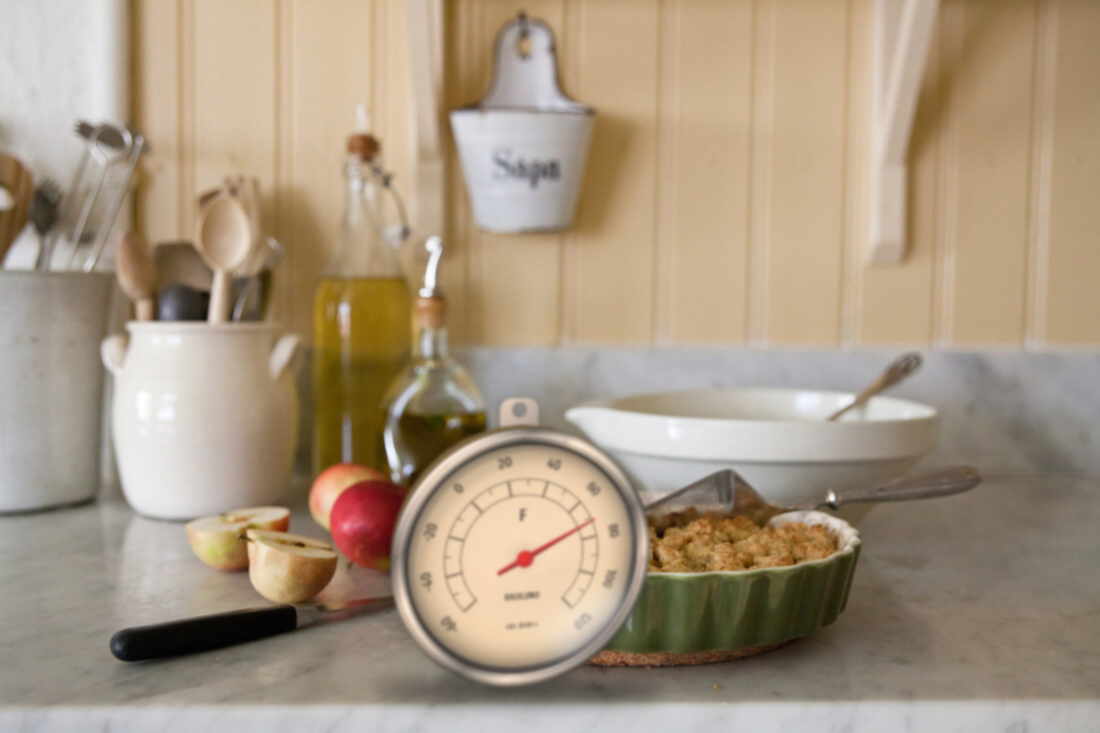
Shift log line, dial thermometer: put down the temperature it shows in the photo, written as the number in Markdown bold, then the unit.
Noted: **70** °F
